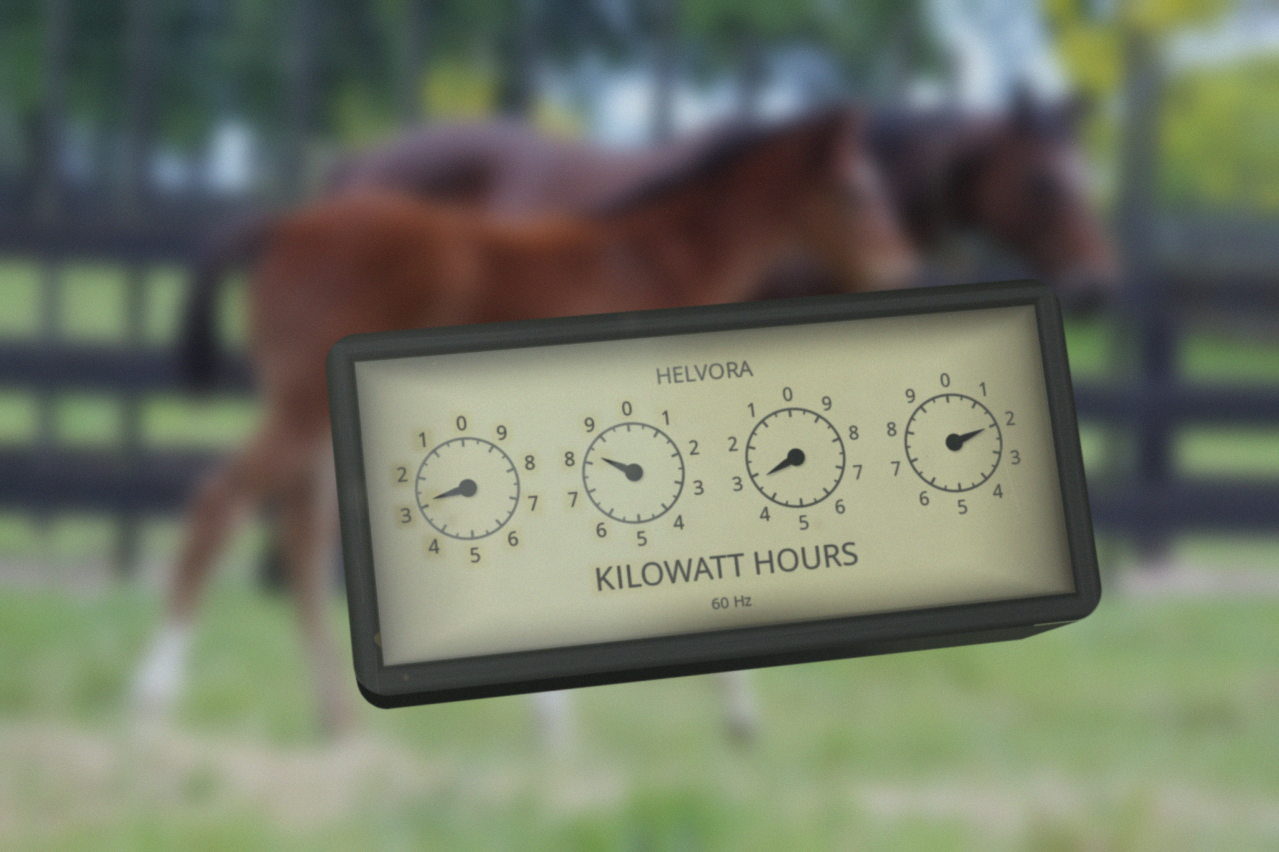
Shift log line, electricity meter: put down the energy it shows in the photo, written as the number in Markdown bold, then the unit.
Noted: **2832** kWh
